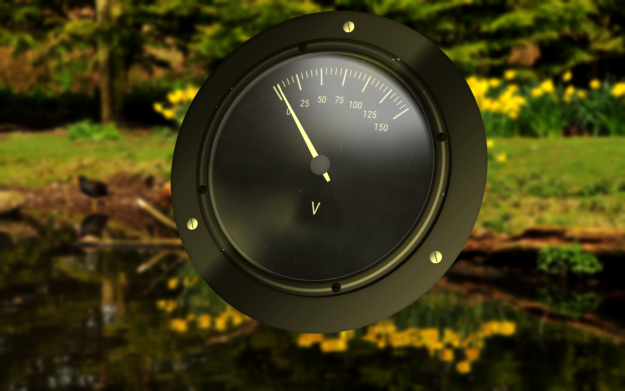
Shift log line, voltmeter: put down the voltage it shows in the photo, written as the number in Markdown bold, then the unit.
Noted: **5** V
